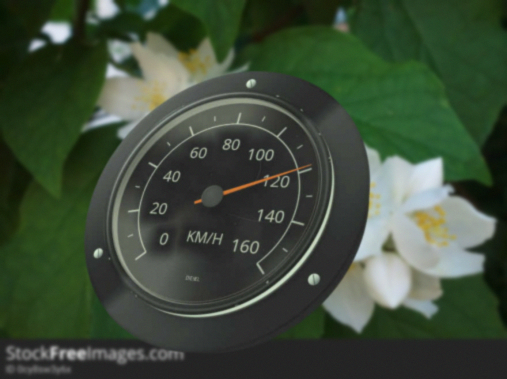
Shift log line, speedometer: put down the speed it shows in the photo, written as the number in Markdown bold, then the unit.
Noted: **120** km/h
